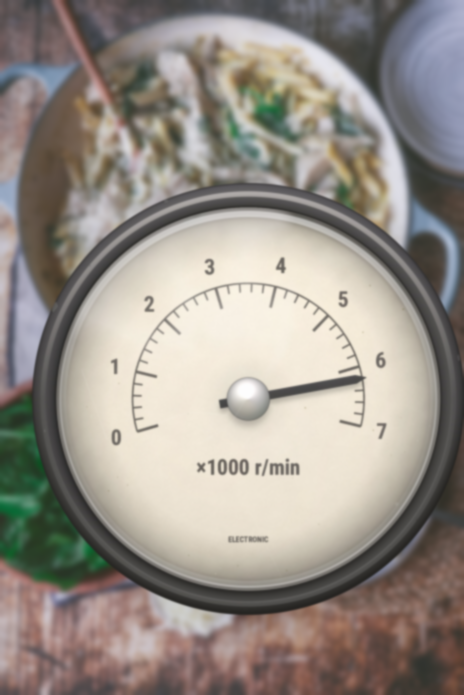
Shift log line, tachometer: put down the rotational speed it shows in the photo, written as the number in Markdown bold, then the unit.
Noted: **6200** rpm
